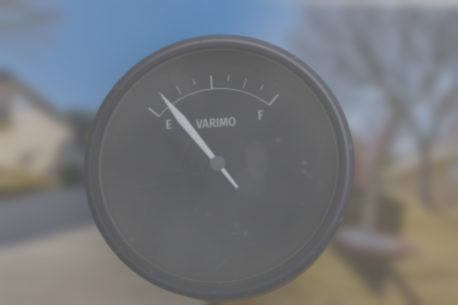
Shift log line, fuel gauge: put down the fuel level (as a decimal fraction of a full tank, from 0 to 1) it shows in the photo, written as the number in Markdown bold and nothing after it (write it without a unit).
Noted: **0.125**
